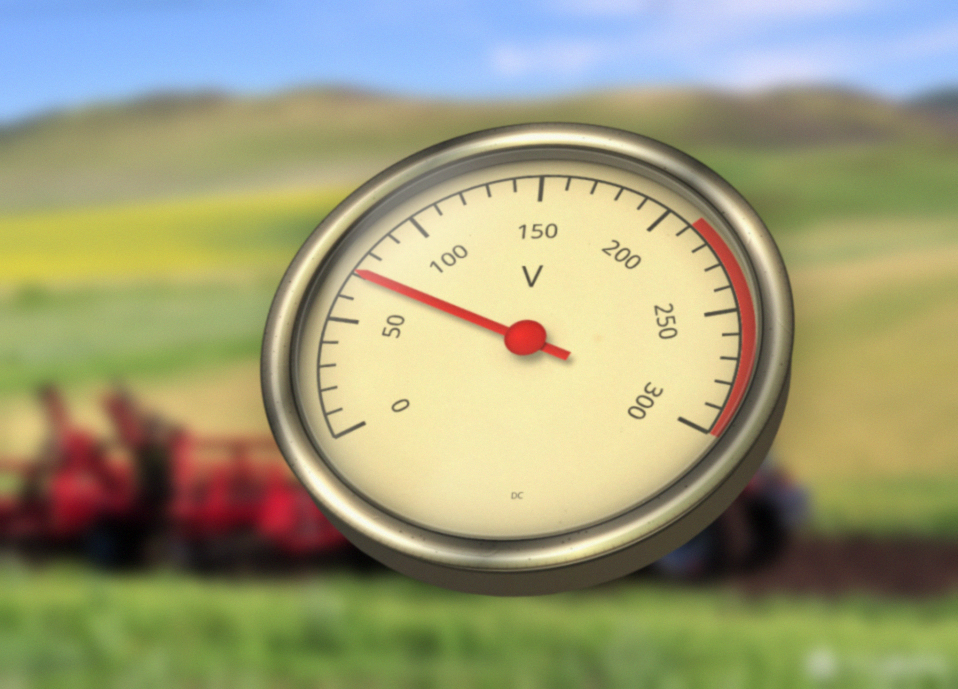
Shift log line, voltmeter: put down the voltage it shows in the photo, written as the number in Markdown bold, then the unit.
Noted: **70** V
